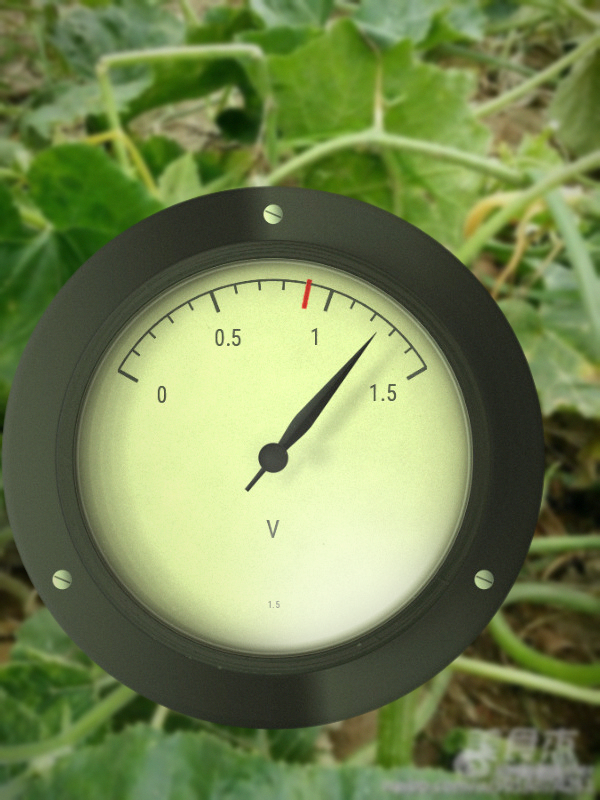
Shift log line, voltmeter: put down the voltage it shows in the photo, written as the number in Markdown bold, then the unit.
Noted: **1.25** V
